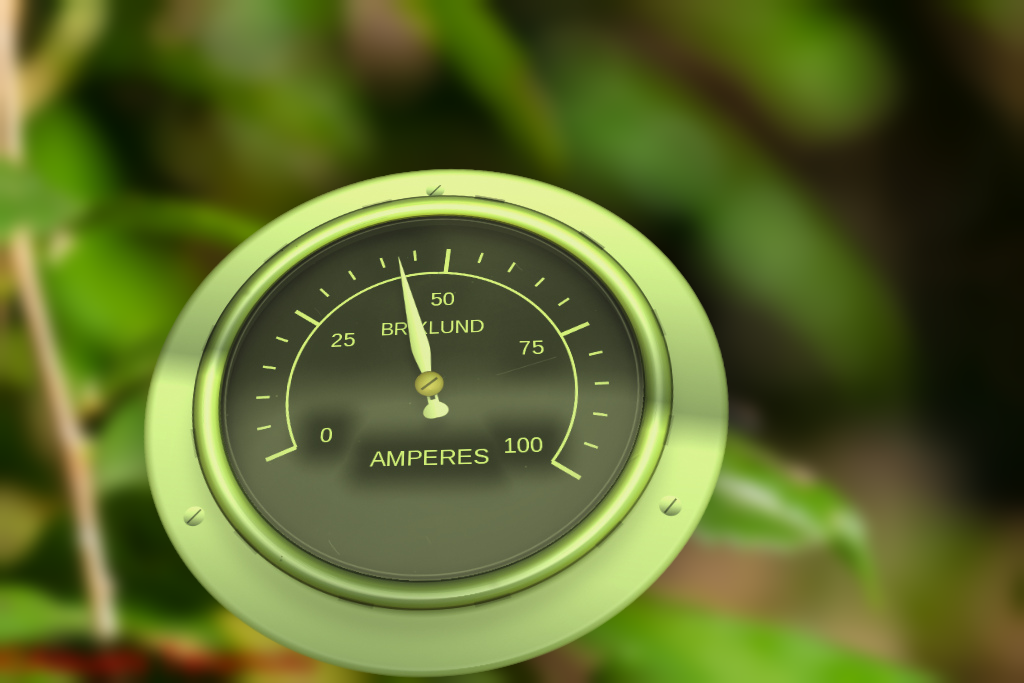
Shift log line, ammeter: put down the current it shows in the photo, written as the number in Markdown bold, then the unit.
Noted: **42.5** A
